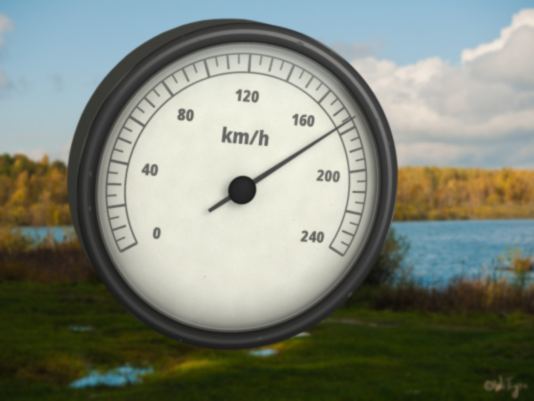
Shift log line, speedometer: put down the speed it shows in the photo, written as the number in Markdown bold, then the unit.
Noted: **175** km/h
